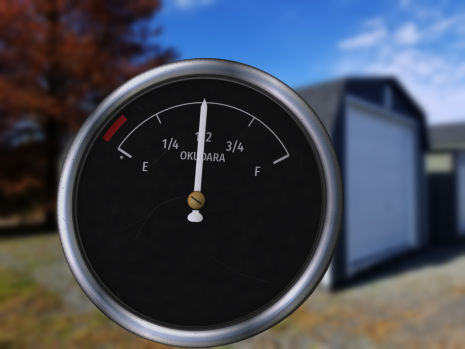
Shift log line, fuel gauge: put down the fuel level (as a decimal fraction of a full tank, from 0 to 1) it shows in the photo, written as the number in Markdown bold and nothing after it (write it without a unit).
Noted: **0.5**
